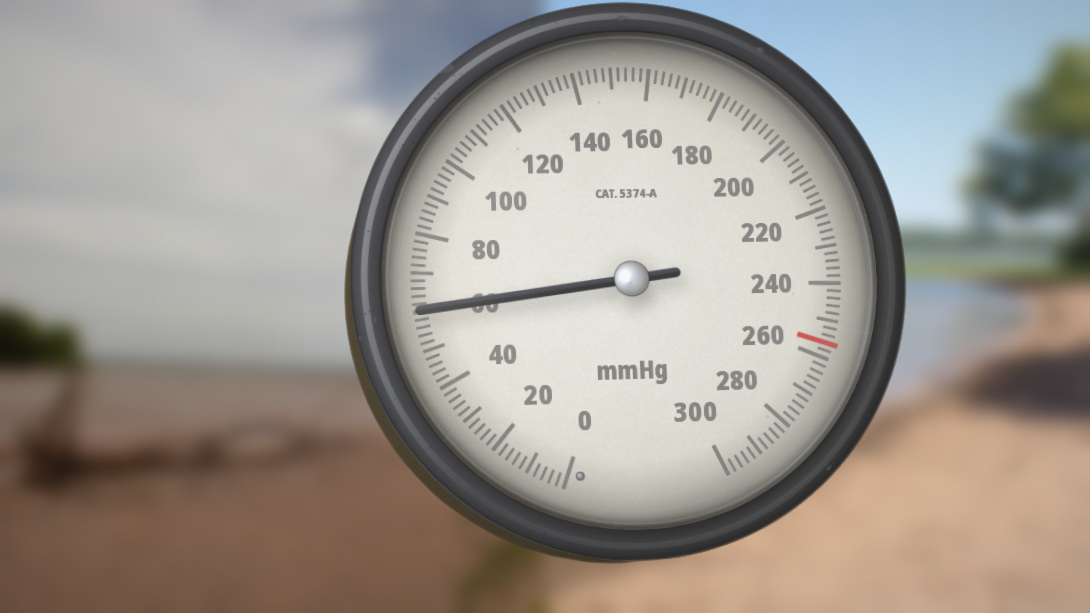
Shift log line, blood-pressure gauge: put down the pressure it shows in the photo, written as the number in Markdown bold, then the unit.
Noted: **60** mmHg
